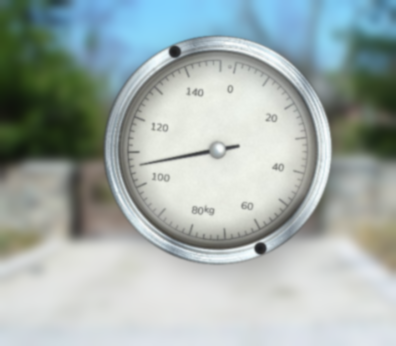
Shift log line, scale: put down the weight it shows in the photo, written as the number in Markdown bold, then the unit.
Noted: **106** kg
